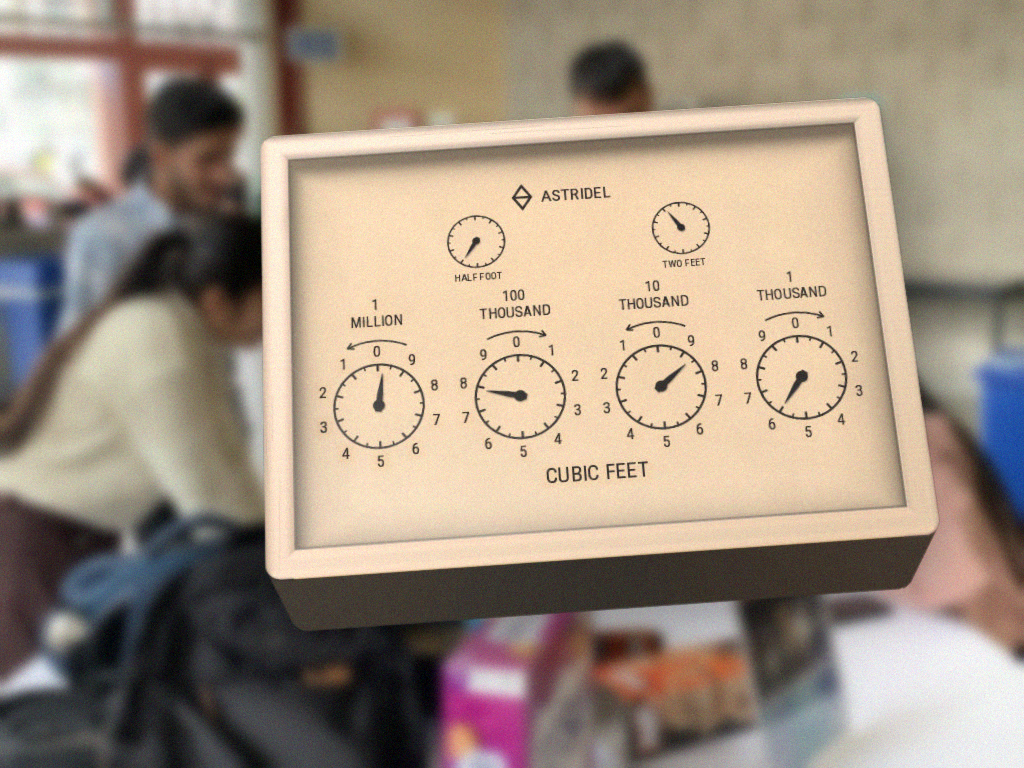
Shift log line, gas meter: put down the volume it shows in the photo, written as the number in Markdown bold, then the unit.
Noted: **978600** ft³
